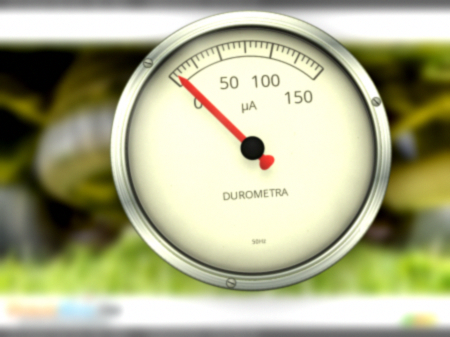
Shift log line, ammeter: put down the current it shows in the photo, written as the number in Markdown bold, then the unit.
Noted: **5** µA
